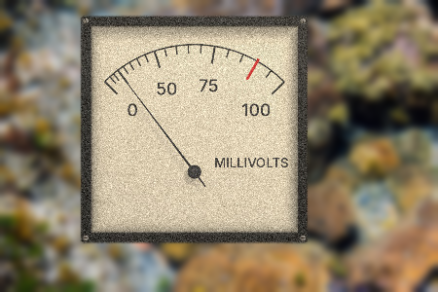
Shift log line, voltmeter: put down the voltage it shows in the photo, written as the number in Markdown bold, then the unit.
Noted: **25** mV
